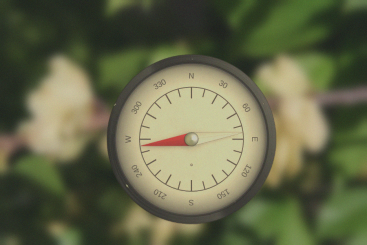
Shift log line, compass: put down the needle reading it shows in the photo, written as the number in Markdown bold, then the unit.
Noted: **262.5** °
